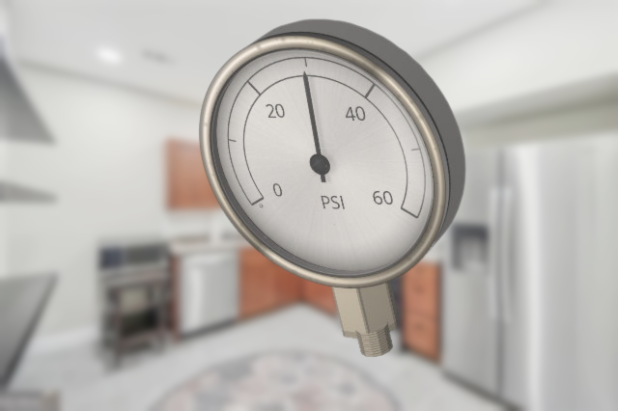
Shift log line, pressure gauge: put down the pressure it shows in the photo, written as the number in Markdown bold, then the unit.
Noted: **30** psi
